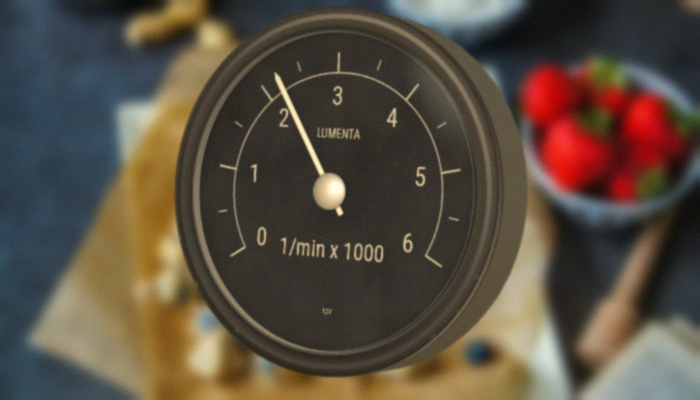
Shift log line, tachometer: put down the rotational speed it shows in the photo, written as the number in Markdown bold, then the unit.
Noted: **2250** rpm
